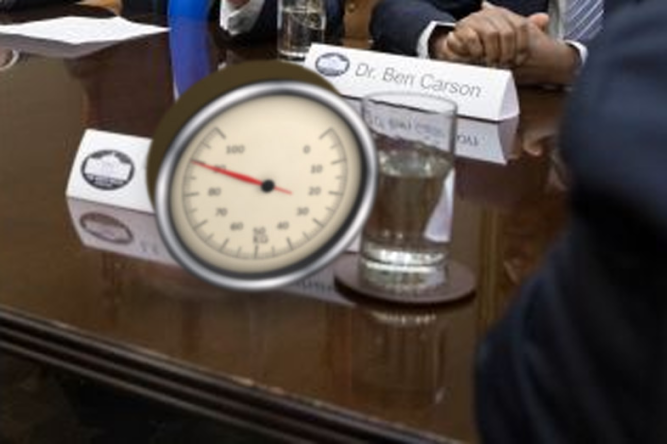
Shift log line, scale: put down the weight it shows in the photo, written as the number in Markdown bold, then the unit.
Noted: **90** kg
